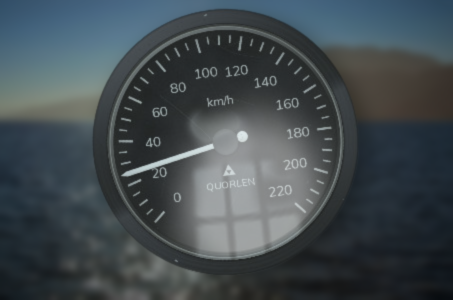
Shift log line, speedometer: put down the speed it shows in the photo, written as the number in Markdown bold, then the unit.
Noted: **25** km/h
